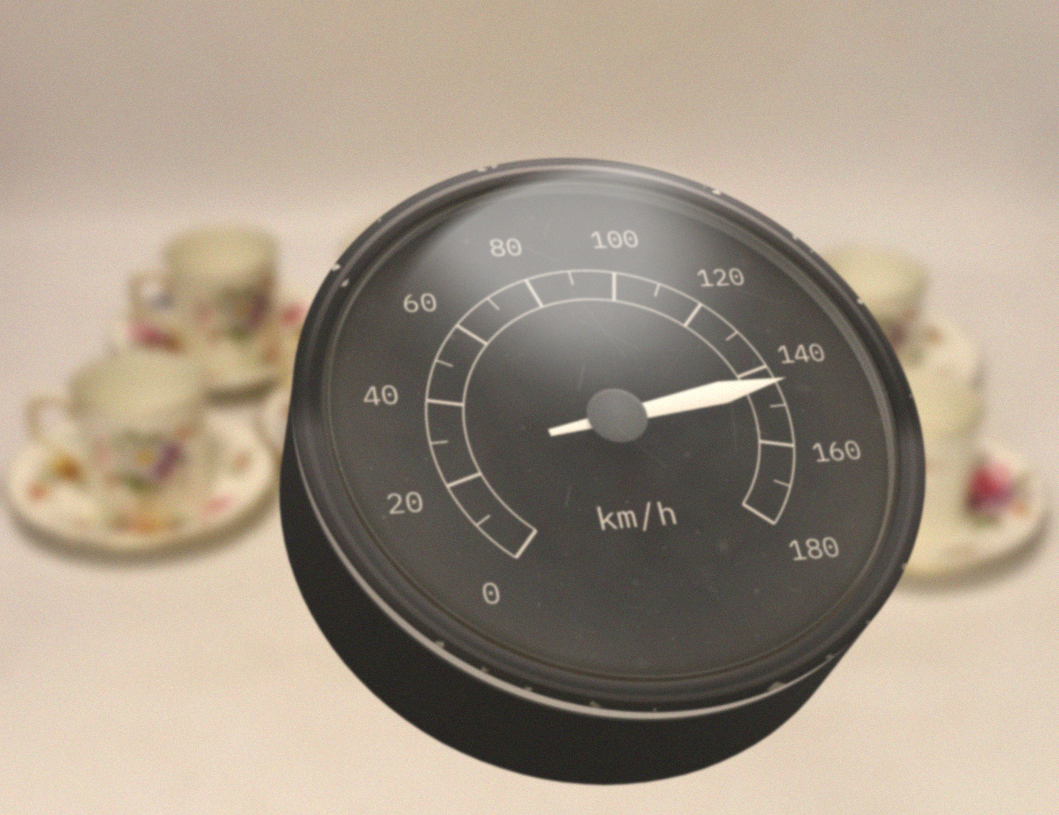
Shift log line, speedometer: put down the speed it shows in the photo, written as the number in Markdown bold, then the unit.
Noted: **145** km/h
